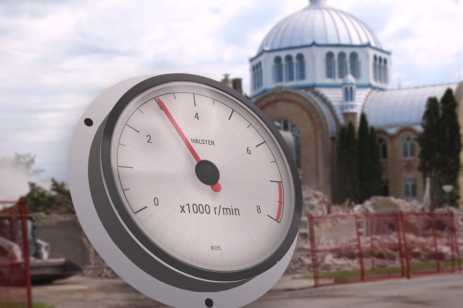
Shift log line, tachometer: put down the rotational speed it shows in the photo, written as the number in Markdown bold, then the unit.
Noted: **3000** rpm
